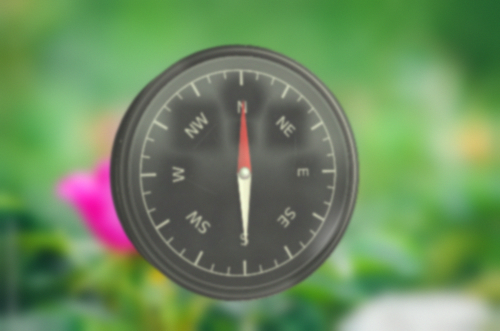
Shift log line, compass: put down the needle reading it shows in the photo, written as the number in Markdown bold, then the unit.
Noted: **0** °
